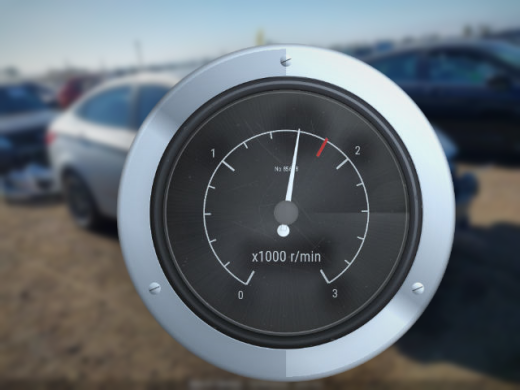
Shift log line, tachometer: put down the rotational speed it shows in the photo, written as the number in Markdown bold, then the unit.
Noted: **1600** rpm
